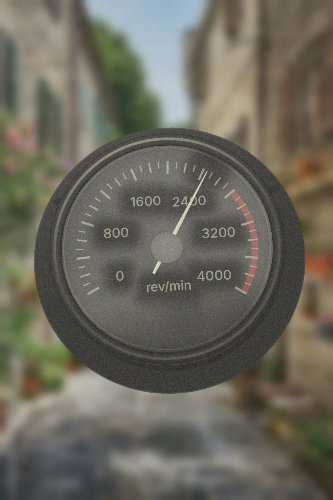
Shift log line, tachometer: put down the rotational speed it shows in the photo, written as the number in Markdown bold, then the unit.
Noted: **2450** rpm
